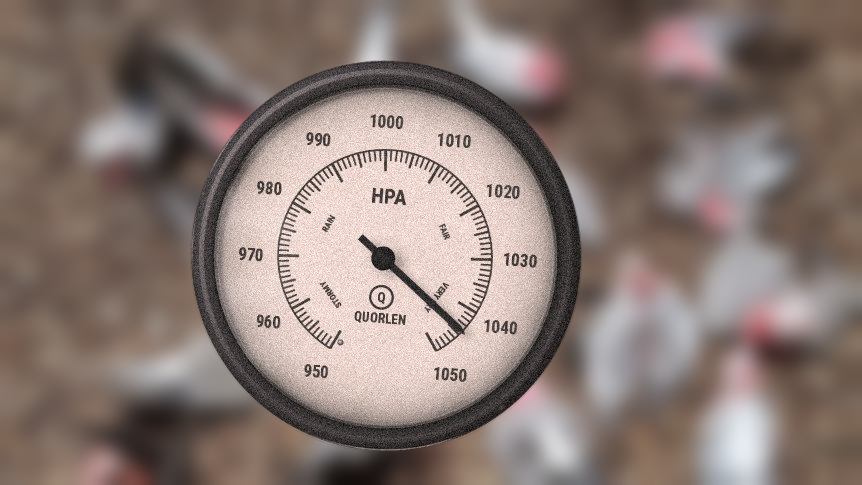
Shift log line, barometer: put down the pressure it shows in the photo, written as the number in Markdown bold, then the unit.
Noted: **1044** hPa
